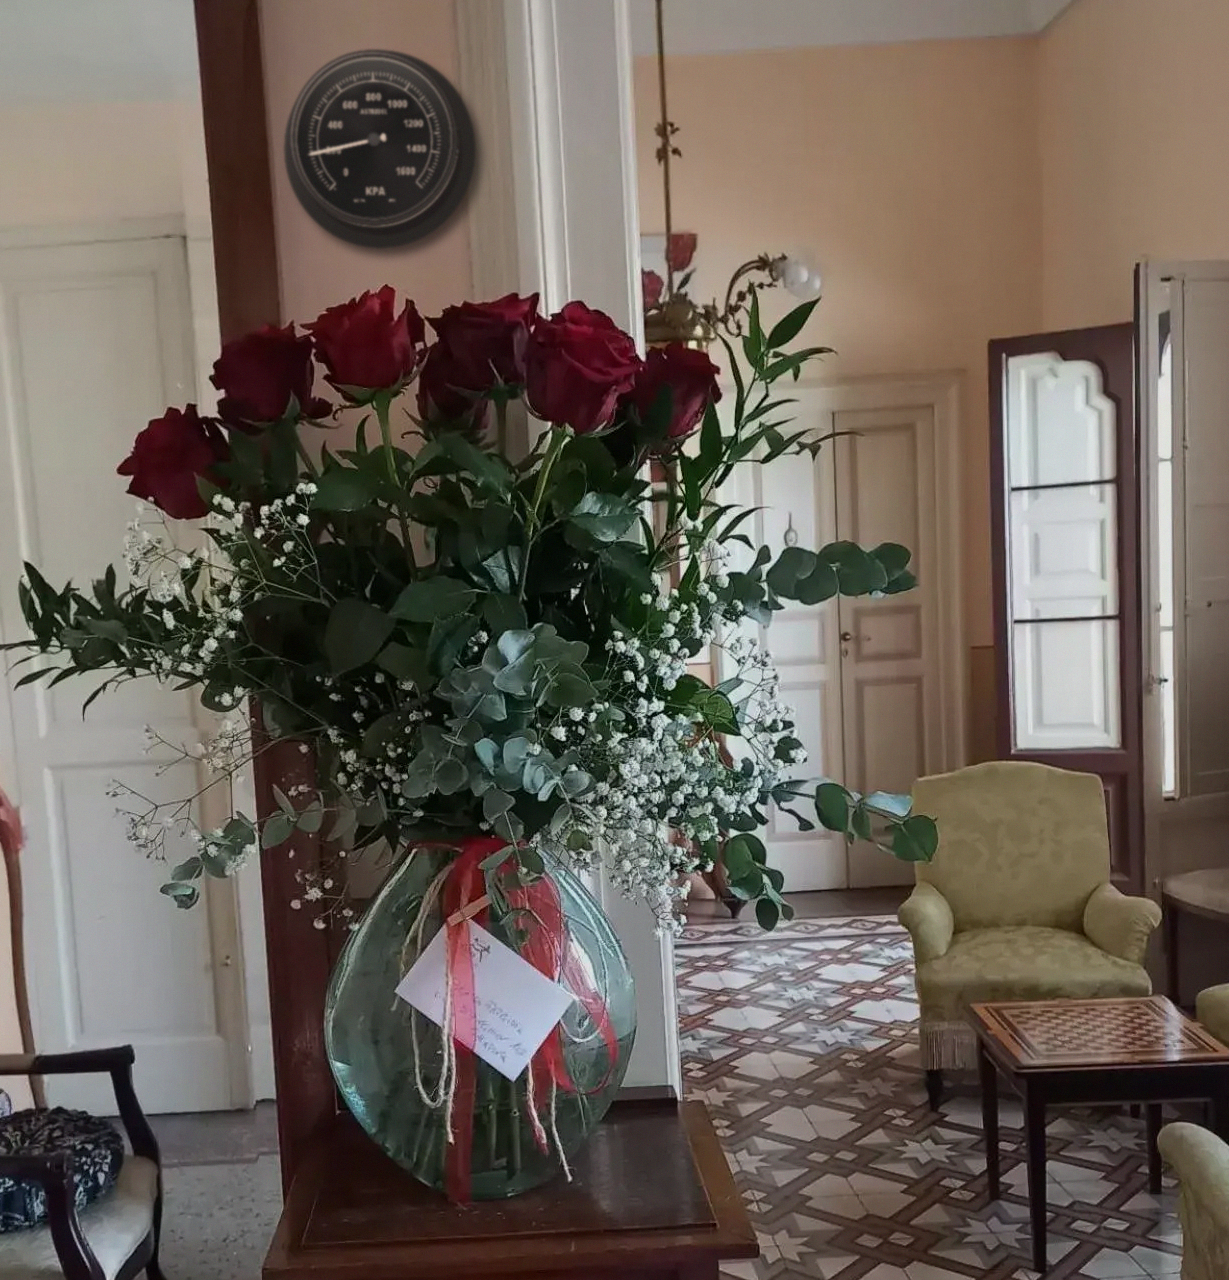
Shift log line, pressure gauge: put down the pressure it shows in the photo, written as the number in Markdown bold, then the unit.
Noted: **200** kPa
